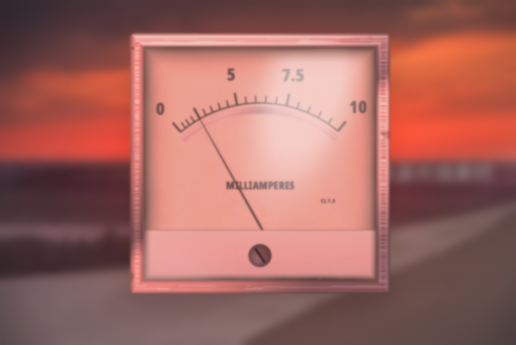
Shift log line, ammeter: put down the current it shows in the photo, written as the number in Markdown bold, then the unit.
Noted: **2.5** mA
